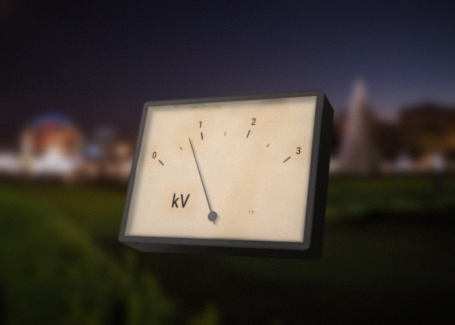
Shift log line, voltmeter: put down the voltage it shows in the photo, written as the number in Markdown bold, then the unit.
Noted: **0.75** kV
